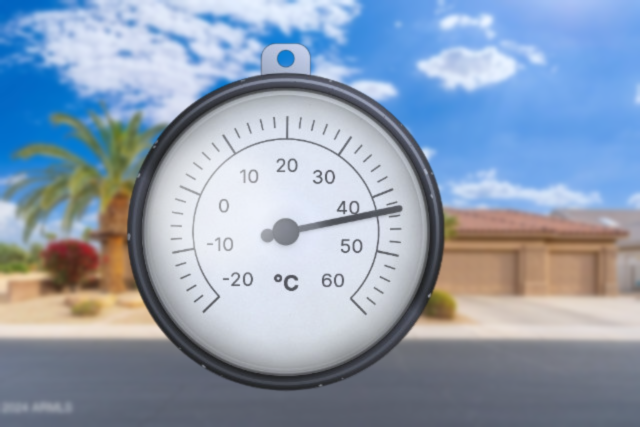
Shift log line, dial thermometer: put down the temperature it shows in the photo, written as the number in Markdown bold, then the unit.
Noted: **43** °C
